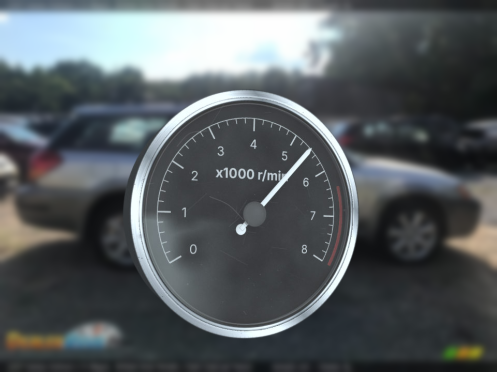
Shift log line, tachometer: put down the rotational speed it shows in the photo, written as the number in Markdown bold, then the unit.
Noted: **5400** rpm
